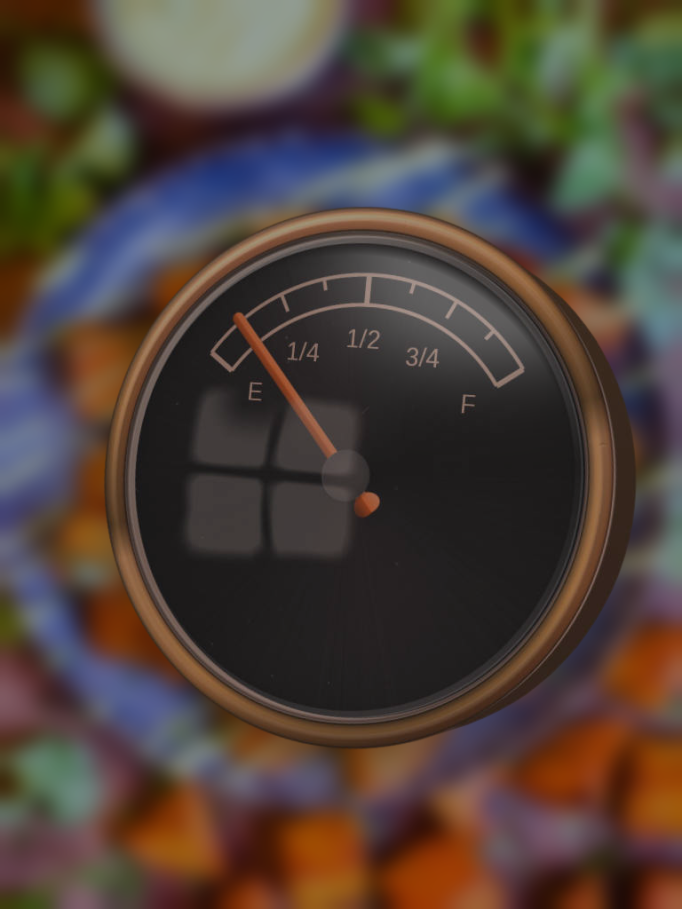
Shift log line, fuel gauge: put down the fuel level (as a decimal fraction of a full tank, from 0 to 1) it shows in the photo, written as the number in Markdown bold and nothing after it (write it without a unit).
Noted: **0.125**
